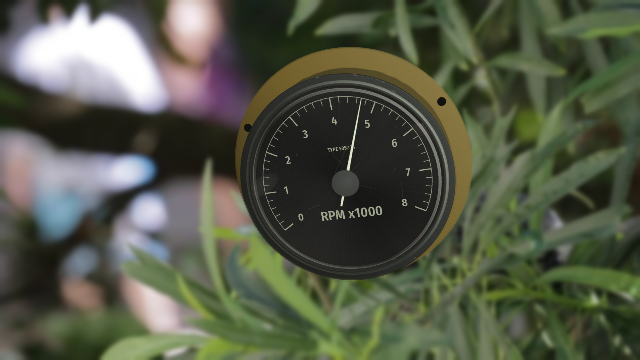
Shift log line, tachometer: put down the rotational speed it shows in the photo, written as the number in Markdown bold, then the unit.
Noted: **4700** rpm
